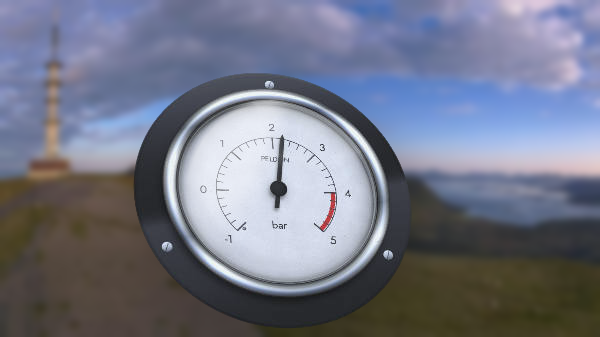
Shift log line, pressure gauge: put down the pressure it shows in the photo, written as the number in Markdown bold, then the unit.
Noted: **2.2** bar
